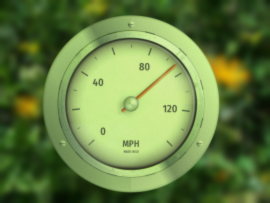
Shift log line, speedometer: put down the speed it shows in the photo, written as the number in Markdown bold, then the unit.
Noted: **95** mph
